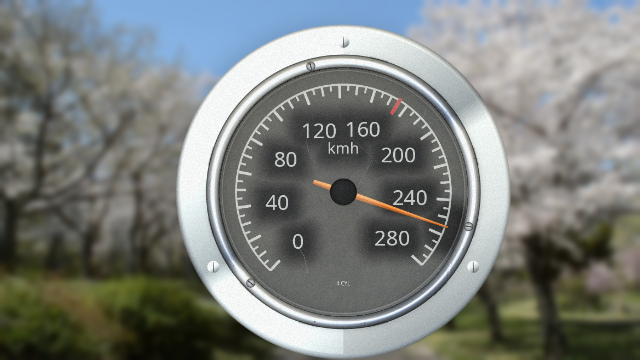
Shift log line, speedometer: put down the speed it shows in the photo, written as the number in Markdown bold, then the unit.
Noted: **255** km/h
